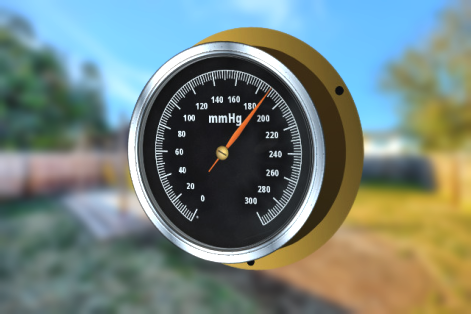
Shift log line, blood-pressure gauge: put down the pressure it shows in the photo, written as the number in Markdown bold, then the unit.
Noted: **190** mmHg
